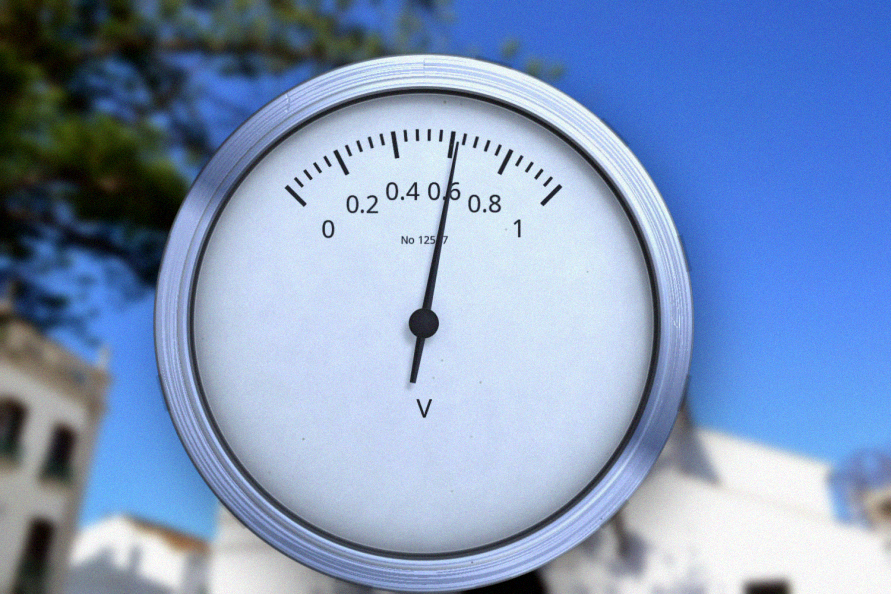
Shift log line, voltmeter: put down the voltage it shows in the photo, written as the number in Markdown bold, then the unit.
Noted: **0.62** V
